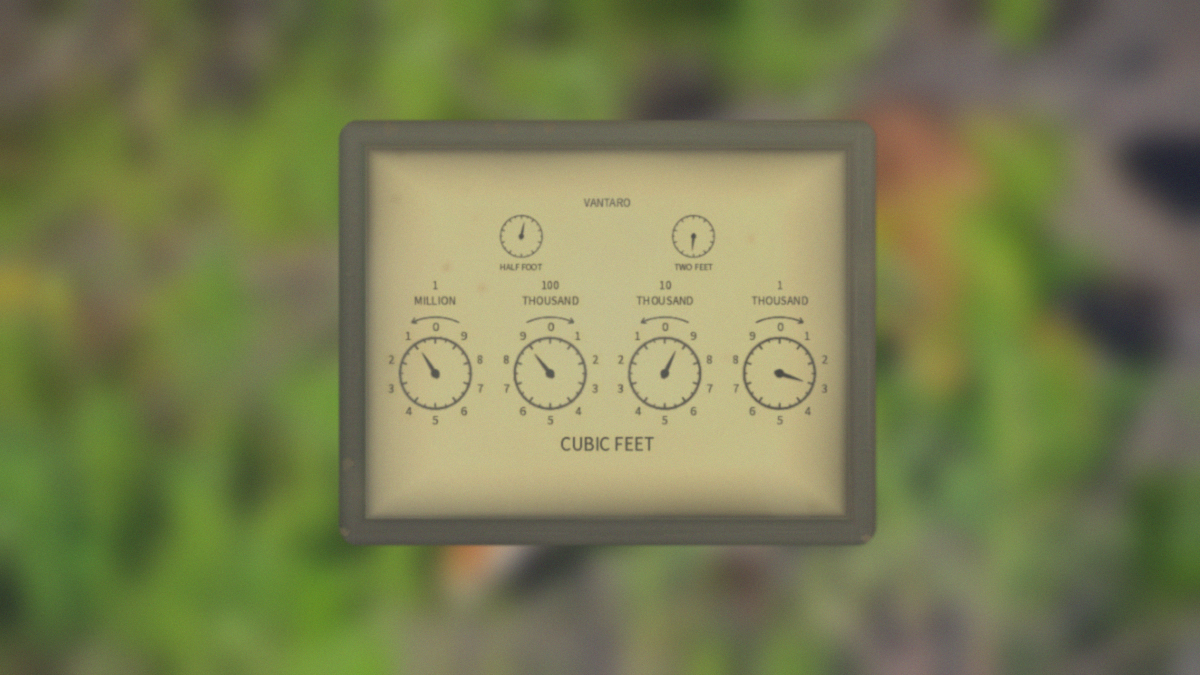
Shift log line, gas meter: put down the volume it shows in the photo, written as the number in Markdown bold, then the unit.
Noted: **89300** ft³
